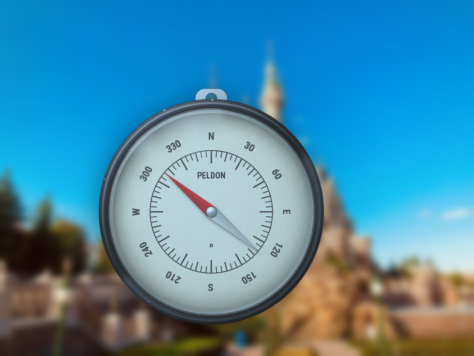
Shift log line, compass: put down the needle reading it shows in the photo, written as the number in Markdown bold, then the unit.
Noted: **310** °
